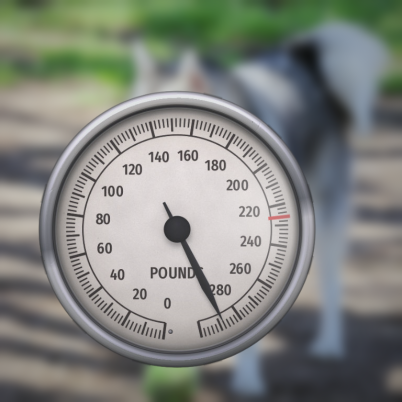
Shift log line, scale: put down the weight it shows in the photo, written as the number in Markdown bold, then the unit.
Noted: **288** lb
